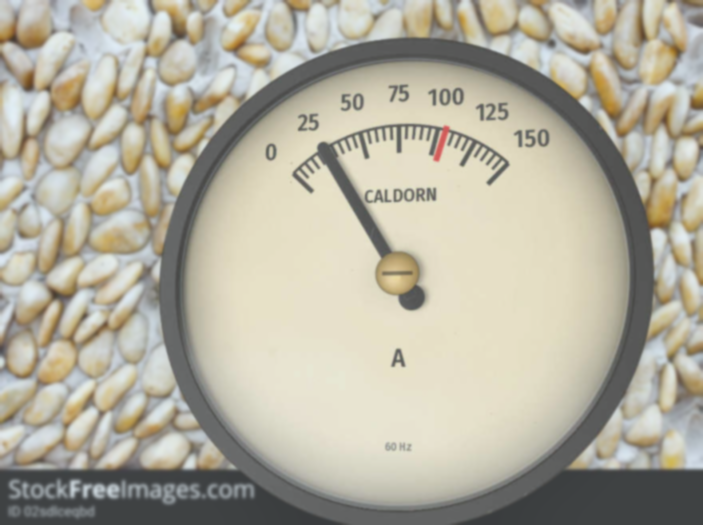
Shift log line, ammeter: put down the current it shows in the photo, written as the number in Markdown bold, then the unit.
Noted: **25** A
